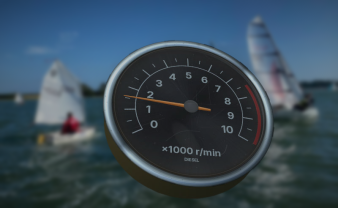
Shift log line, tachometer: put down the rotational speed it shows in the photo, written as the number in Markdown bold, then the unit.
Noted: **1500** rpm
